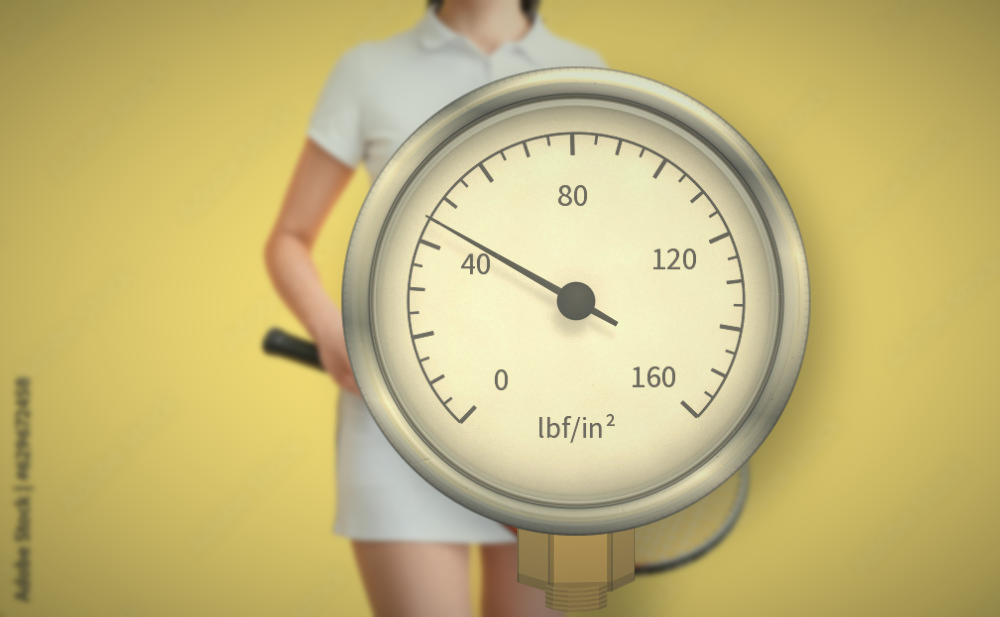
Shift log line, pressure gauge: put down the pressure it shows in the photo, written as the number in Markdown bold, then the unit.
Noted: **45** psi
